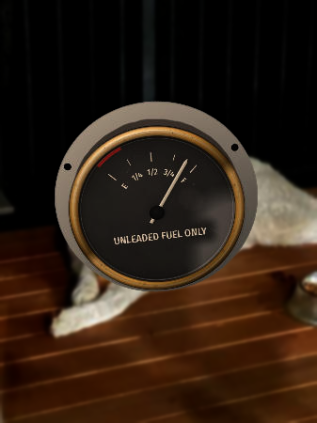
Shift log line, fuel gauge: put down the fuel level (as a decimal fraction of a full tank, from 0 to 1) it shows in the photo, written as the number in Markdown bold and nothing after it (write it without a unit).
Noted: **0.875**
